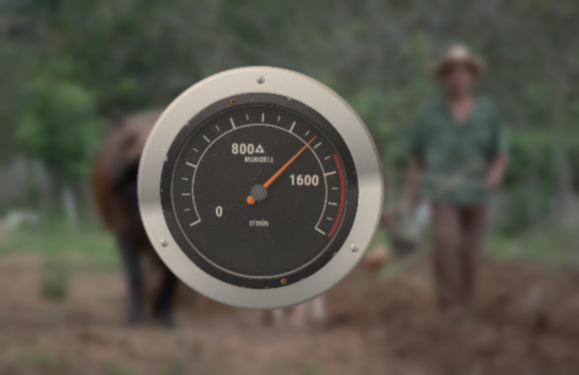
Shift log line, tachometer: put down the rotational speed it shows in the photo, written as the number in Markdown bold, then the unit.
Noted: **1350** rpm
